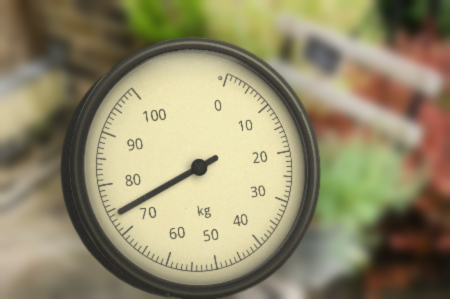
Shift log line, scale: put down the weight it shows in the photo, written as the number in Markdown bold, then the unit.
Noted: **74** kg
